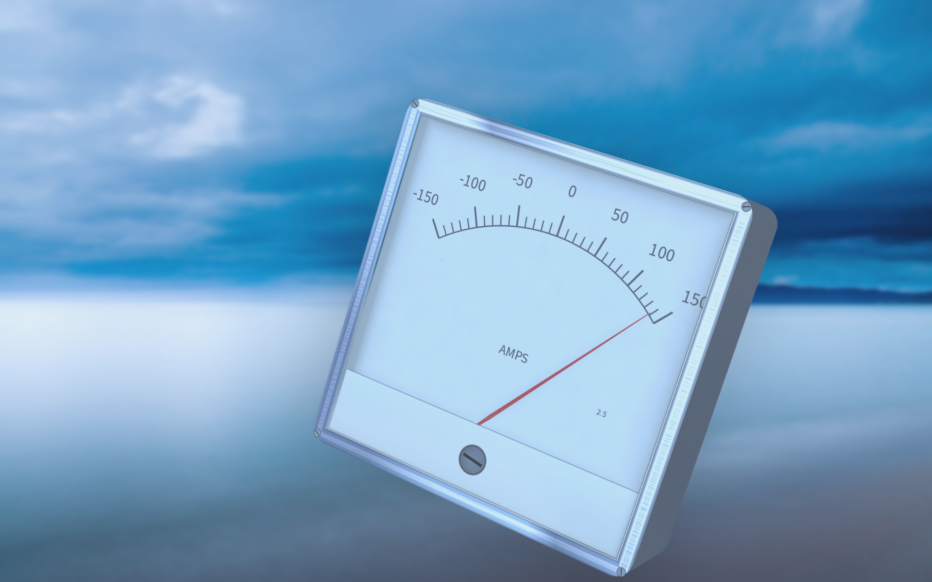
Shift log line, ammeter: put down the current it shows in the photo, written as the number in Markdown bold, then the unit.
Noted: **140** A
